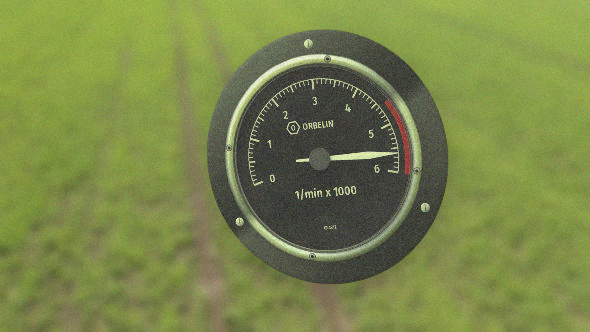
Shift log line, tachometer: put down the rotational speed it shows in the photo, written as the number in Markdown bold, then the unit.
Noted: **5600** rpm
